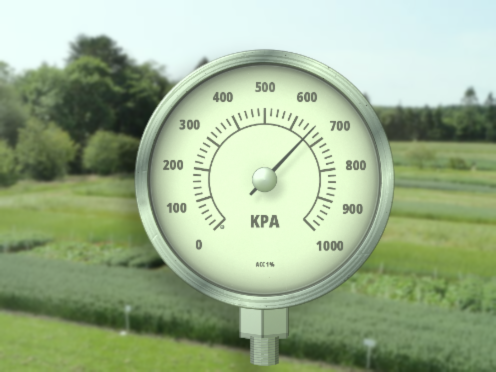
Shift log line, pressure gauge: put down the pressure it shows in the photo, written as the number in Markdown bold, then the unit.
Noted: **660** kPa
